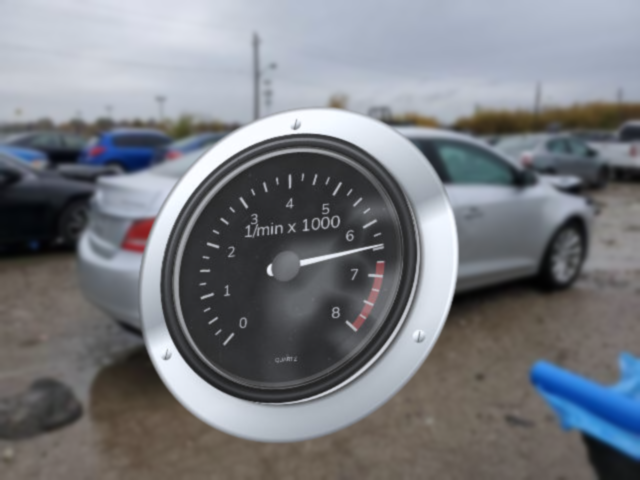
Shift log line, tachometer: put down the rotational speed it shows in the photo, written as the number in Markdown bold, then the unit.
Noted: **6500** rpm
